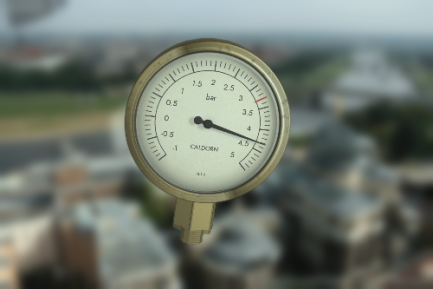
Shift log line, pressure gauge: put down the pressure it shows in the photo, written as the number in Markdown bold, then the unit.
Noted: **4.3** bar
